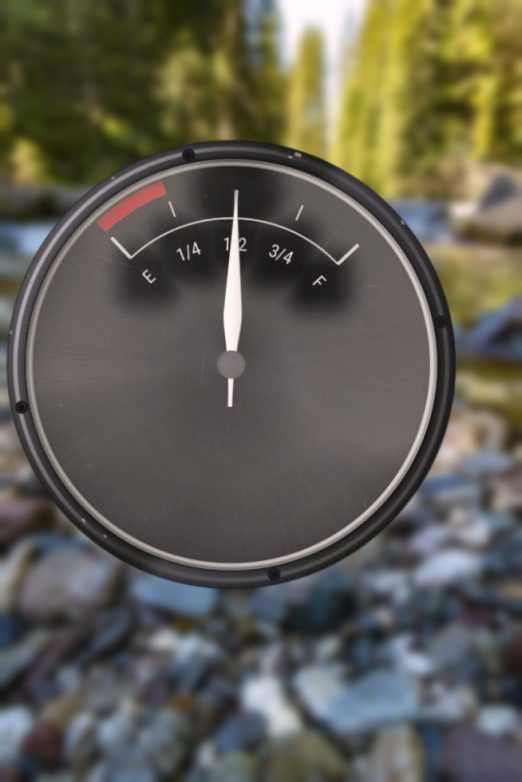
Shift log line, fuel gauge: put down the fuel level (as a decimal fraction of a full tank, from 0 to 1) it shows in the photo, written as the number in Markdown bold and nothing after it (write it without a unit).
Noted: **0.5**
